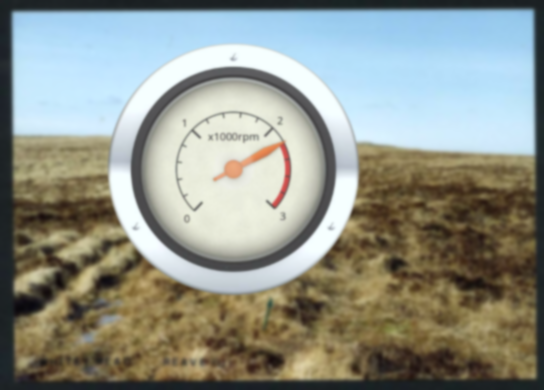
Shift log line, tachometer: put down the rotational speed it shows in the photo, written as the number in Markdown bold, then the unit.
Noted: **2200** rpm
